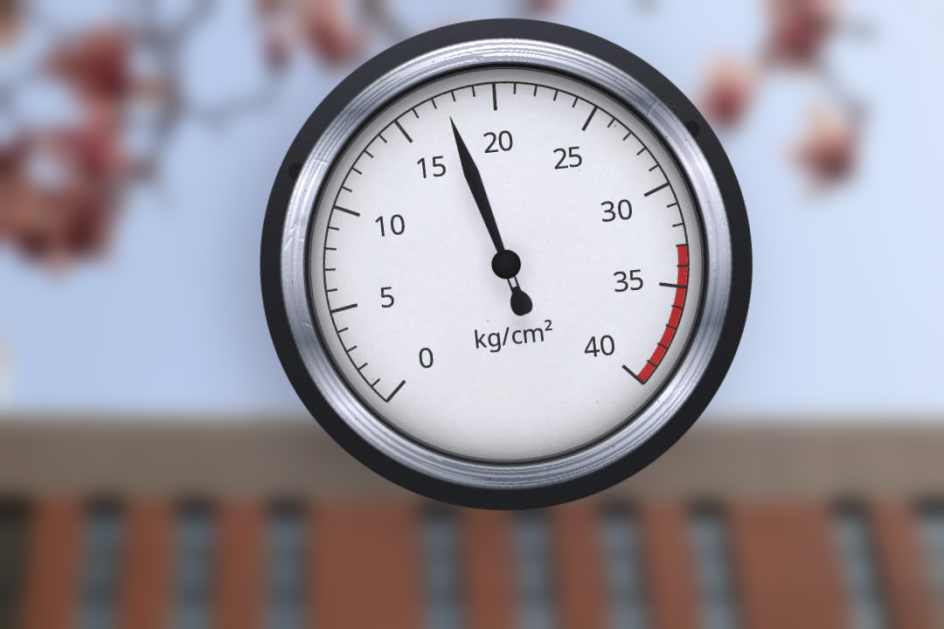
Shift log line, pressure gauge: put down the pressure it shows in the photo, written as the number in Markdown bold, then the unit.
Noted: **17.5** kg/cm²
